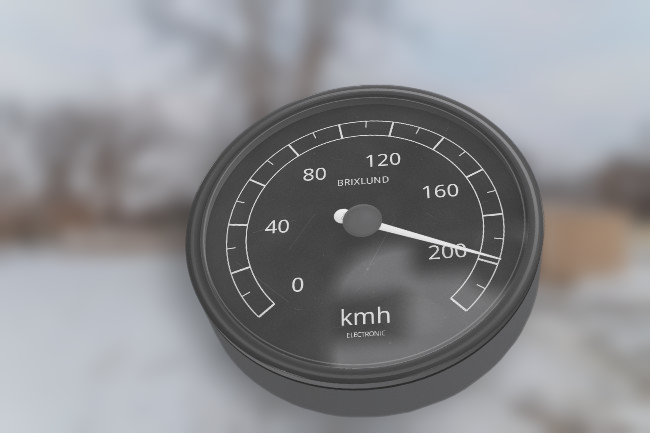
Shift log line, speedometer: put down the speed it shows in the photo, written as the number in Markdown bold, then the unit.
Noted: **200** km/h
